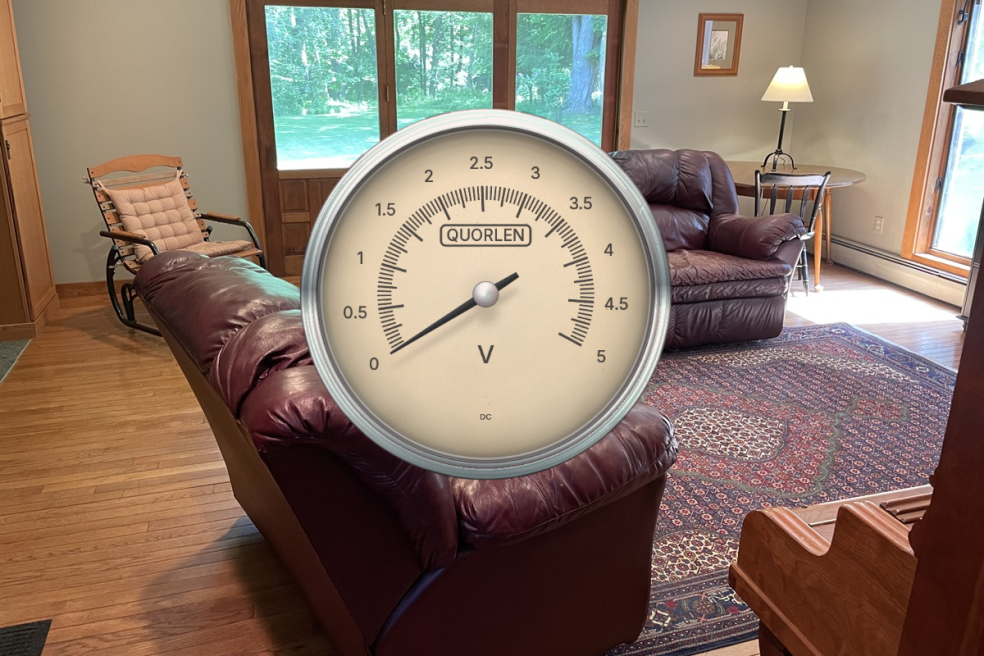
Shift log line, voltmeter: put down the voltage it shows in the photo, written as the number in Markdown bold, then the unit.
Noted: **0** V
